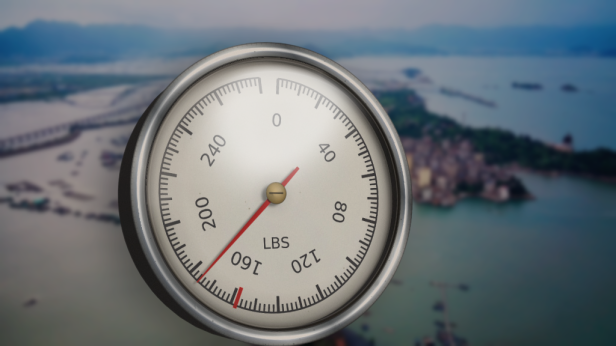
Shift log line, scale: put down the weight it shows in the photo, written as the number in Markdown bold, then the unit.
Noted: **176** lb
